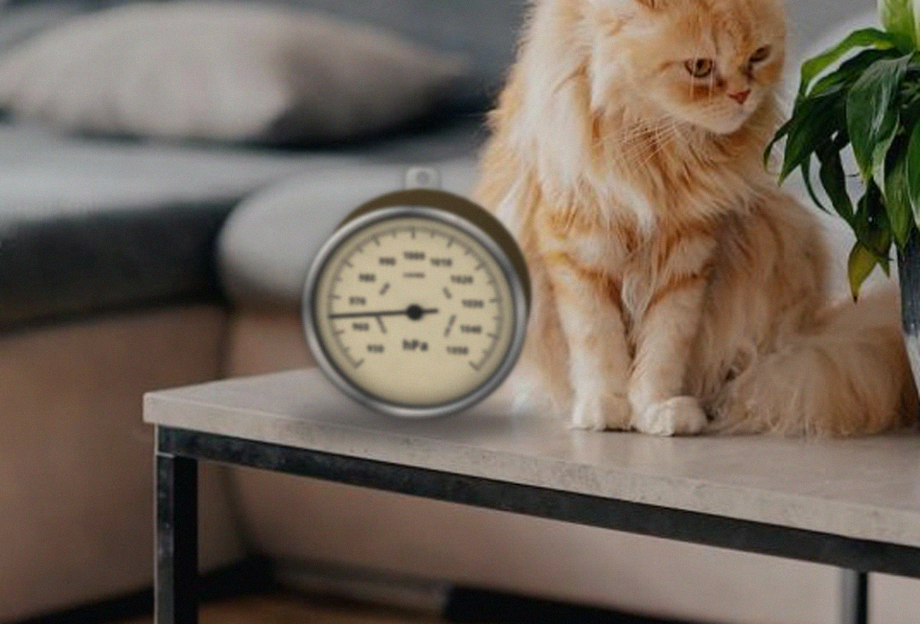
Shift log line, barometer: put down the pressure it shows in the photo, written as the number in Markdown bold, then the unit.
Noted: **965** hPa
